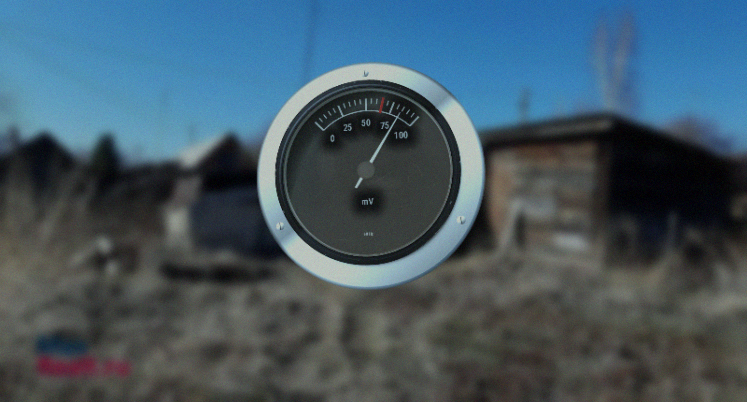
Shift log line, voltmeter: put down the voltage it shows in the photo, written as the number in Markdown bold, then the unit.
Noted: **85** mV
